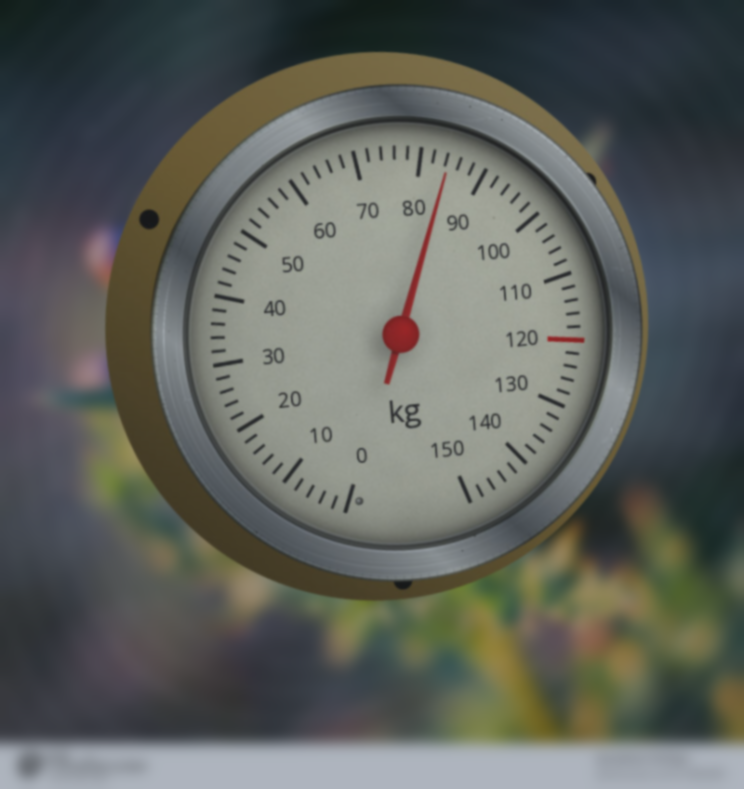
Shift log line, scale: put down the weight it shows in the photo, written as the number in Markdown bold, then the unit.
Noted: **84** kg
